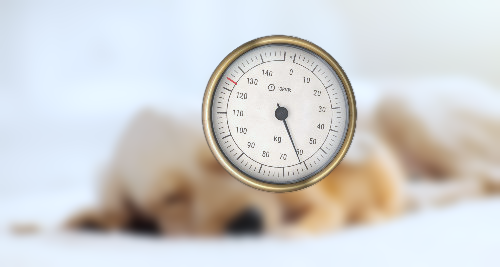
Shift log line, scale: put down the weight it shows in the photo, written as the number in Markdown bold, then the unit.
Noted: **62** kg
